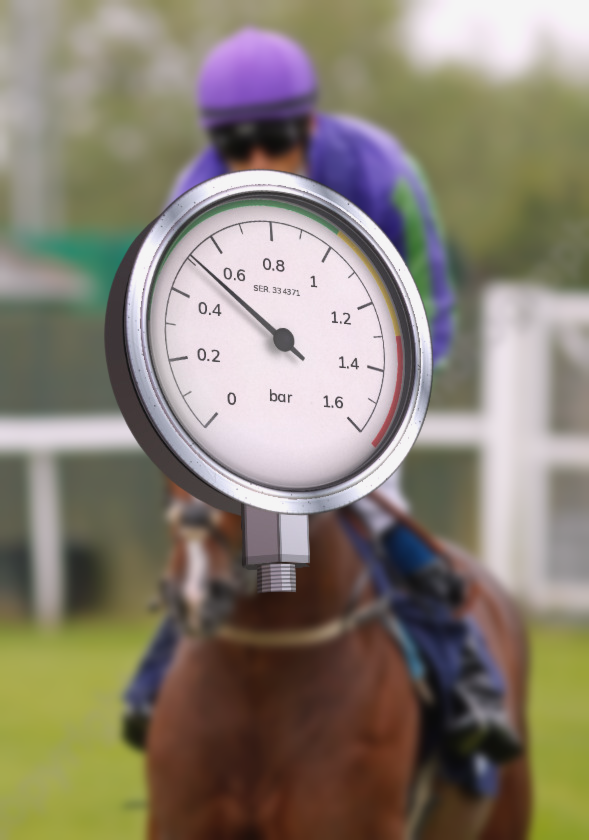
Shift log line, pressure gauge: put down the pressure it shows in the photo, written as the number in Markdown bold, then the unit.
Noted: **0.5** bar
